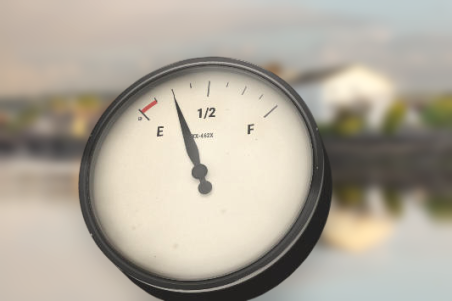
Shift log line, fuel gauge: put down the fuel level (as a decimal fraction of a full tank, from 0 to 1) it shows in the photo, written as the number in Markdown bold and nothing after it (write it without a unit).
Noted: **0.25**
